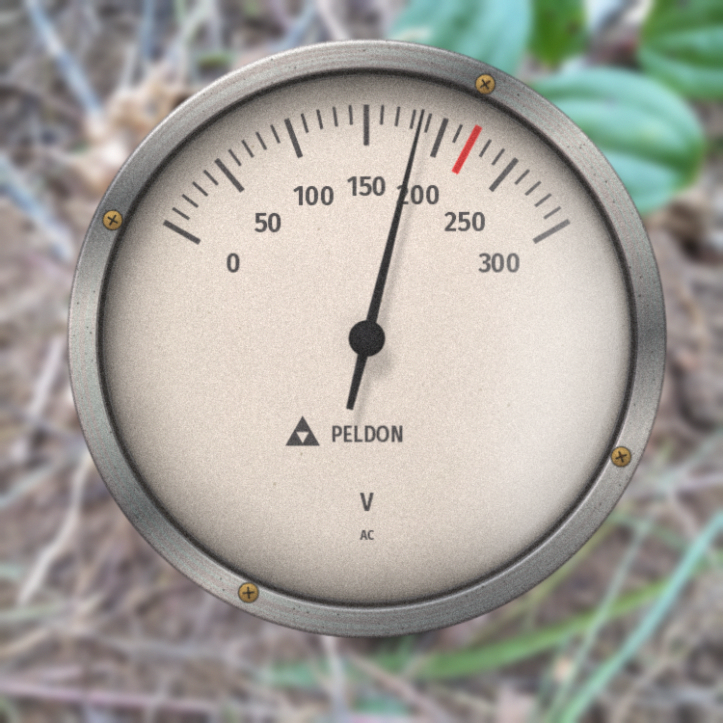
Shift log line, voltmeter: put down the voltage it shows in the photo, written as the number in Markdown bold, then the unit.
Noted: **185** V
